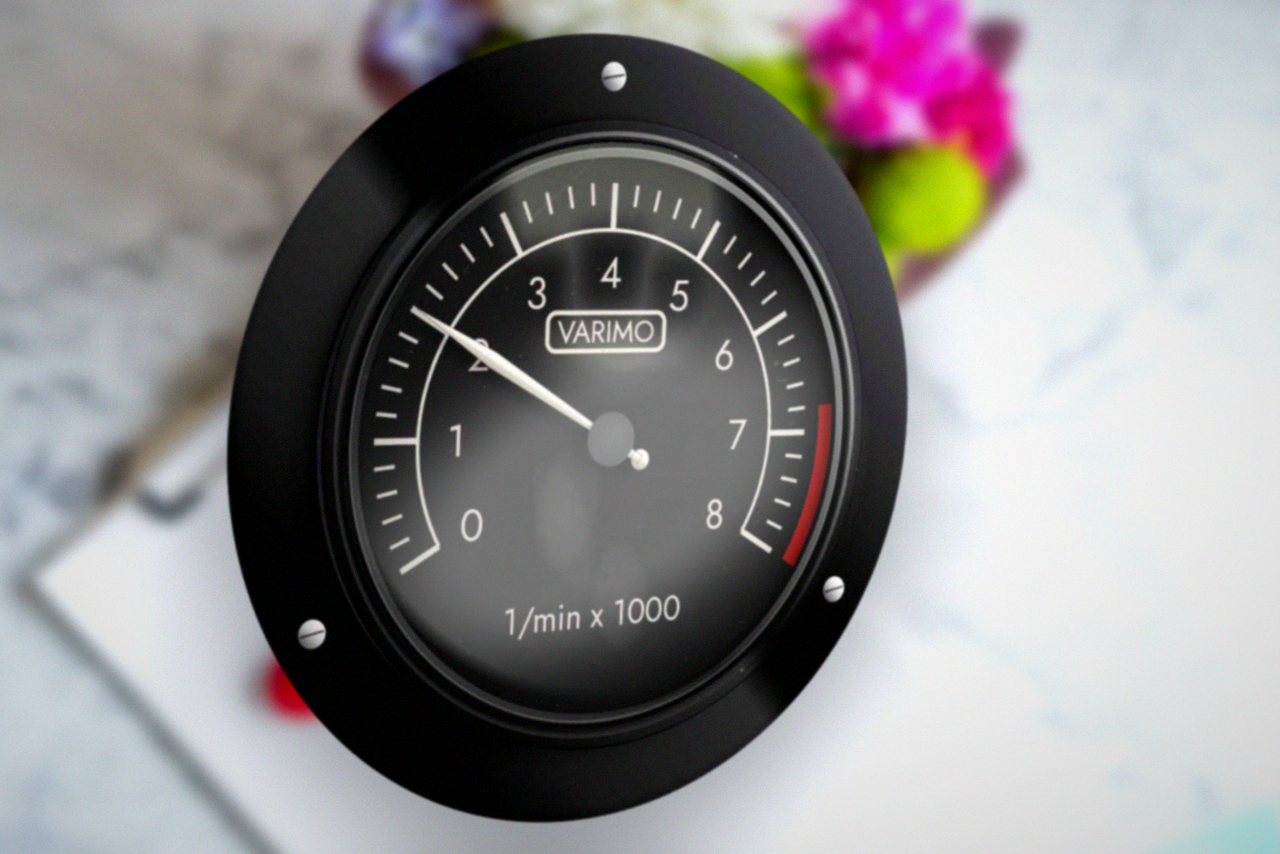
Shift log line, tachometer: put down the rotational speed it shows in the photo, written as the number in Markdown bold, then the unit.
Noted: **2000** rpm
